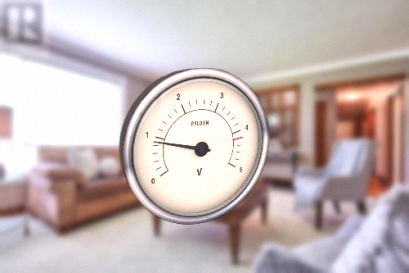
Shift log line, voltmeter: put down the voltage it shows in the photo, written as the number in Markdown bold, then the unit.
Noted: **0.9** V
